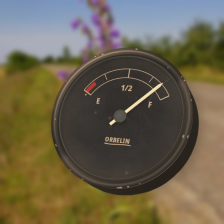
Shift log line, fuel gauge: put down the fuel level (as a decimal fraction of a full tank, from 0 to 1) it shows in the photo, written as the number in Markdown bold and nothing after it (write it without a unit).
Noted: **0.875**
